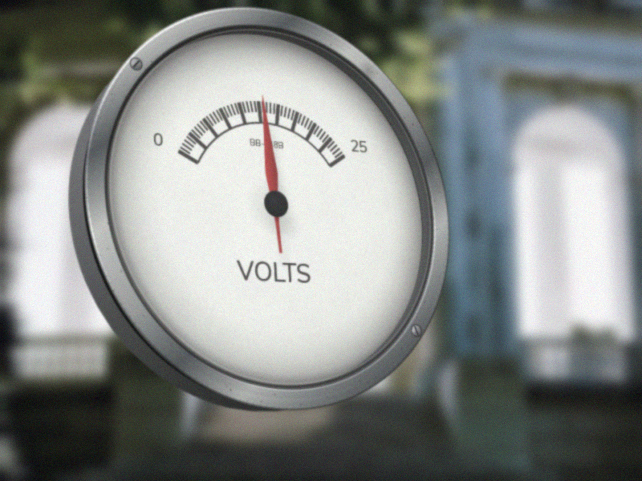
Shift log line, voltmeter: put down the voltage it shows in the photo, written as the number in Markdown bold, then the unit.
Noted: **12.5** V
